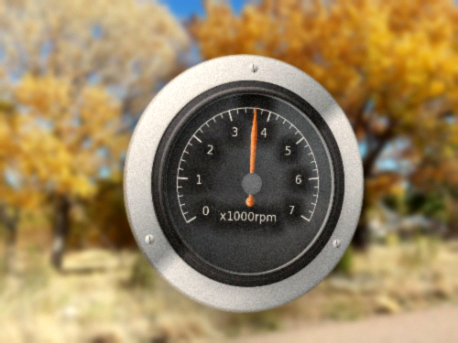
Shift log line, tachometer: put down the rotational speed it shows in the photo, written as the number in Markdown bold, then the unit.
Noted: **3600** rpm
